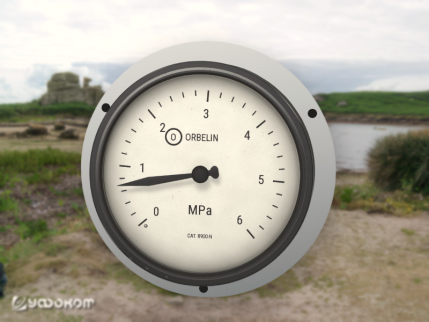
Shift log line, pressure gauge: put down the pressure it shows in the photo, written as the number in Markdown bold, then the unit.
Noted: **0.7** MPa
